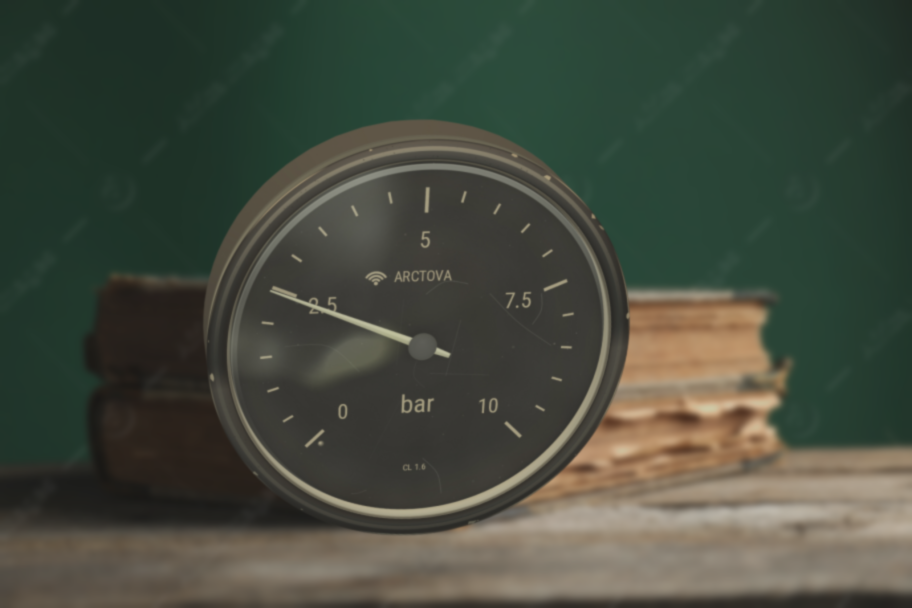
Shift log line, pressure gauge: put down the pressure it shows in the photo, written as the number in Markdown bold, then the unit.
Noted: **2.5** bar
